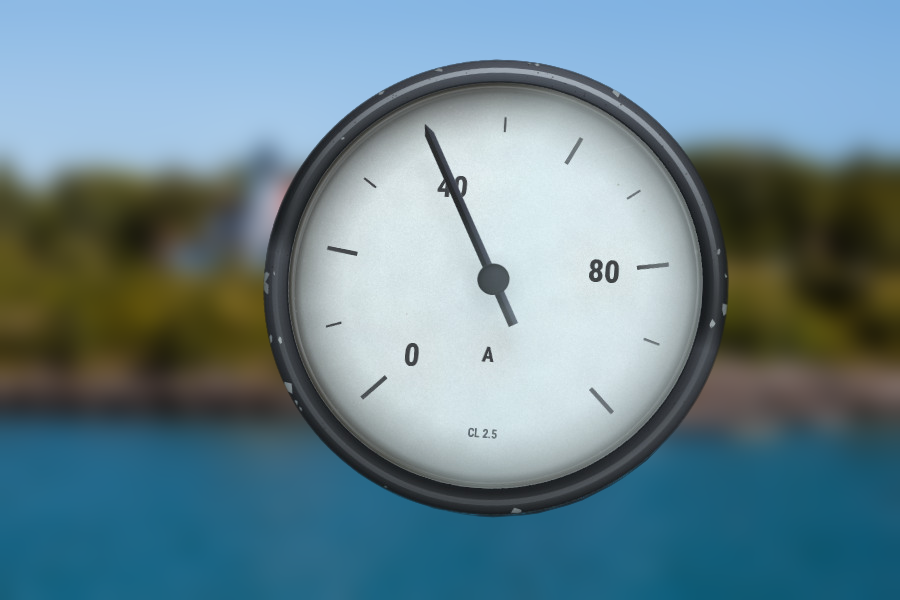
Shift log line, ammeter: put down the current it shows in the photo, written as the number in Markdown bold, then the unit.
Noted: **40** A
